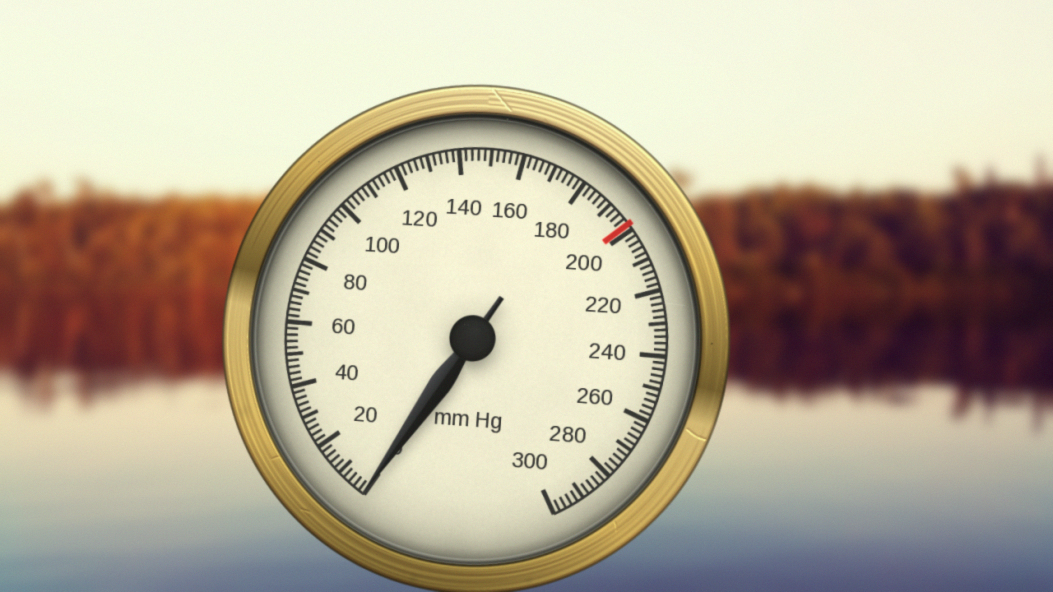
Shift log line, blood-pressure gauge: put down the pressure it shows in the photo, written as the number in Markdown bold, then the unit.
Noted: **0** mmHg
